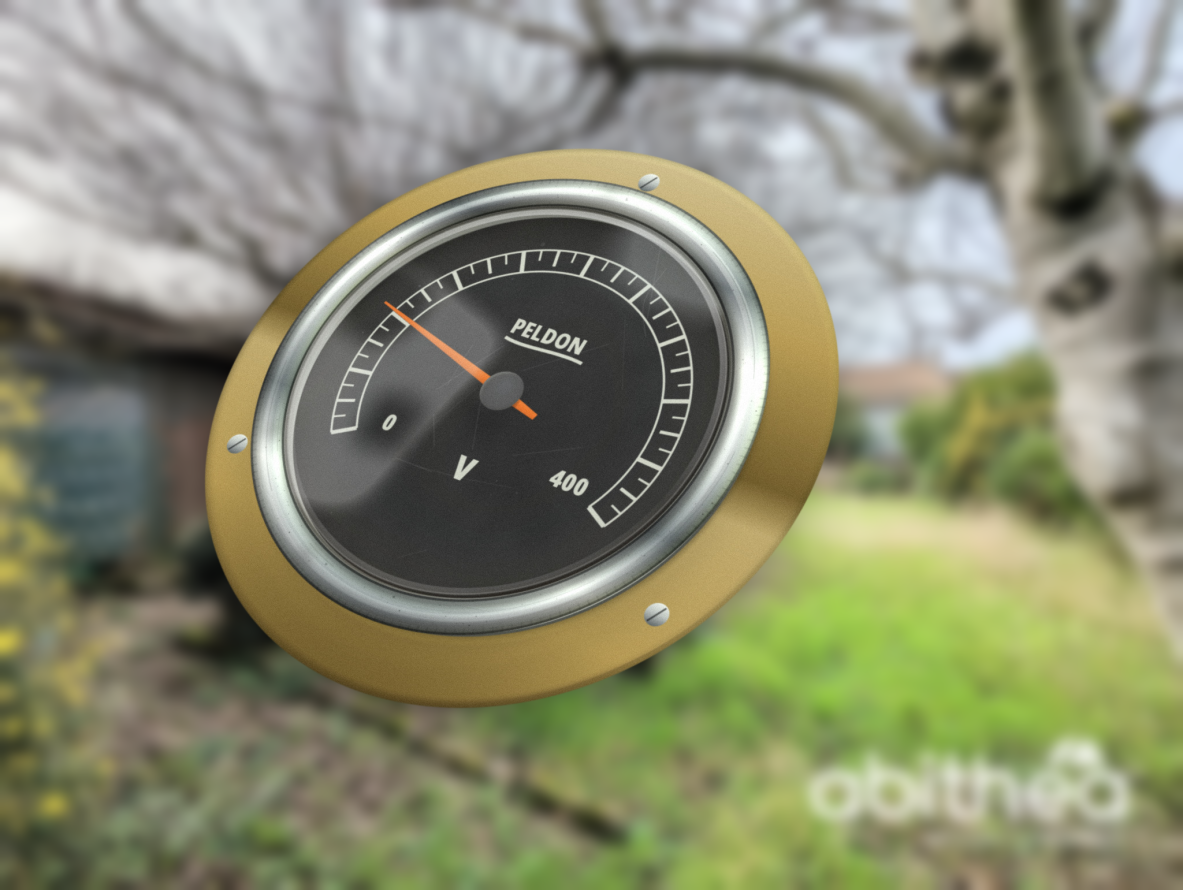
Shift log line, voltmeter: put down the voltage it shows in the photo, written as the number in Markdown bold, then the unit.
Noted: **80** V
